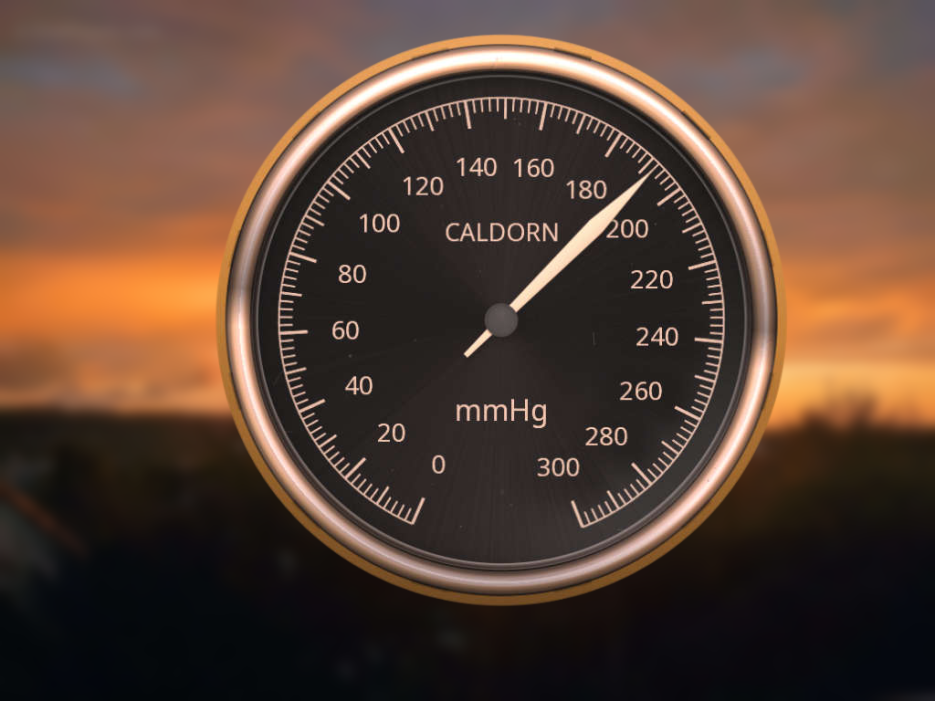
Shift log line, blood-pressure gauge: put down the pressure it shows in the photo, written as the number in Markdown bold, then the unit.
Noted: **192** mmHg
